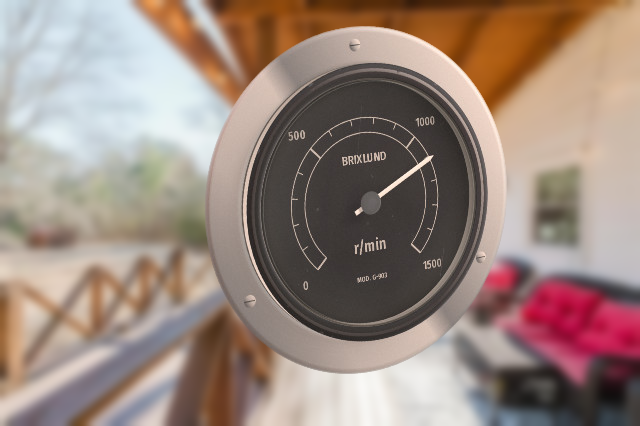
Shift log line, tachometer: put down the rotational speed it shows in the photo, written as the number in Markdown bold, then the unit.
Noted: **1100** rpm
